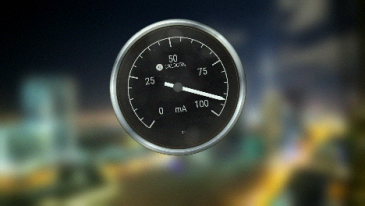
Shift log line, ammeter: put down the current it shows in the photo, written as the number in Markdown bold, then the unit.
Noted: **92.5** mA
